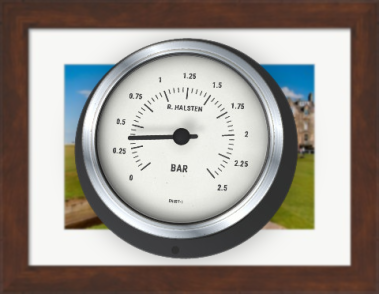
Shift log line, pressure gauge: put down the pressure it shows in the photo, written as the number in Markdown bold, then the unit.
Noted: **0.35** bar
